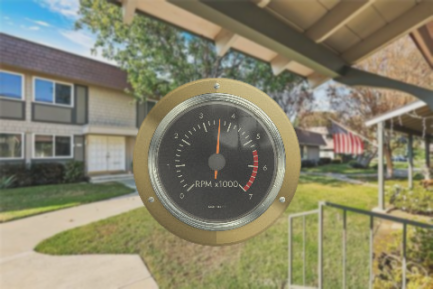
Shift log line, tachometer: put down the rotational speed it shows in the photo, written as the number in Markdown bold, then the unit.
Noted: **3600** rpm
